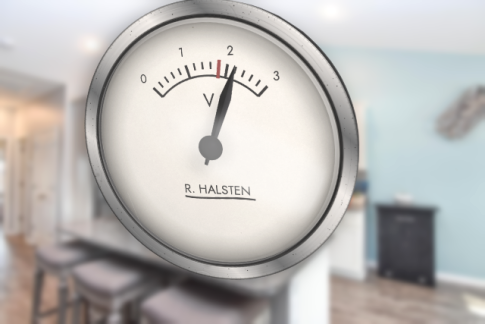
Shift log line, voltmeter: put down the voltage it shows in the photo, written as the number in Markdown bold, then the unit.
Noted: **2.2** V
